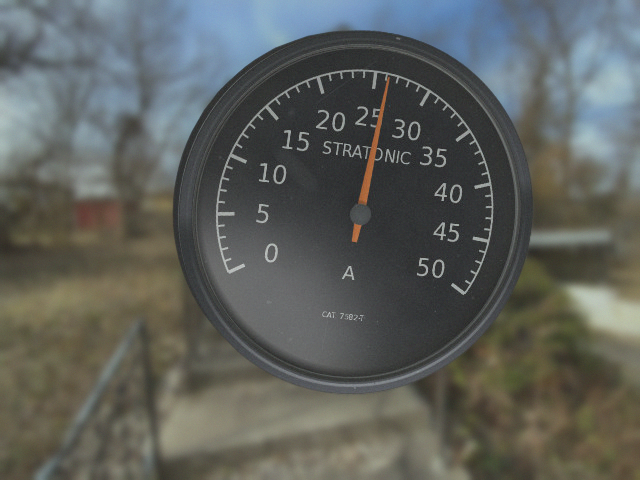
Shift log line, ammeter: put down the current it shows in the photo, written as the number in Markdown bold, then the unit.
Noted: **26** A
